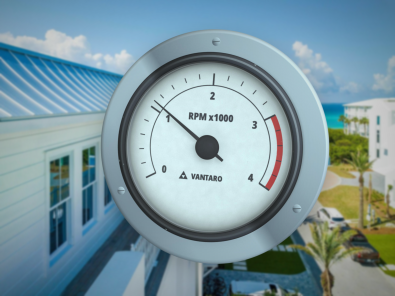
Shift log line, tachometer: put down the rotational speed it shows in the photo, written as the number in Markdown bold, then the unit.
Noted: **1100** rpm
